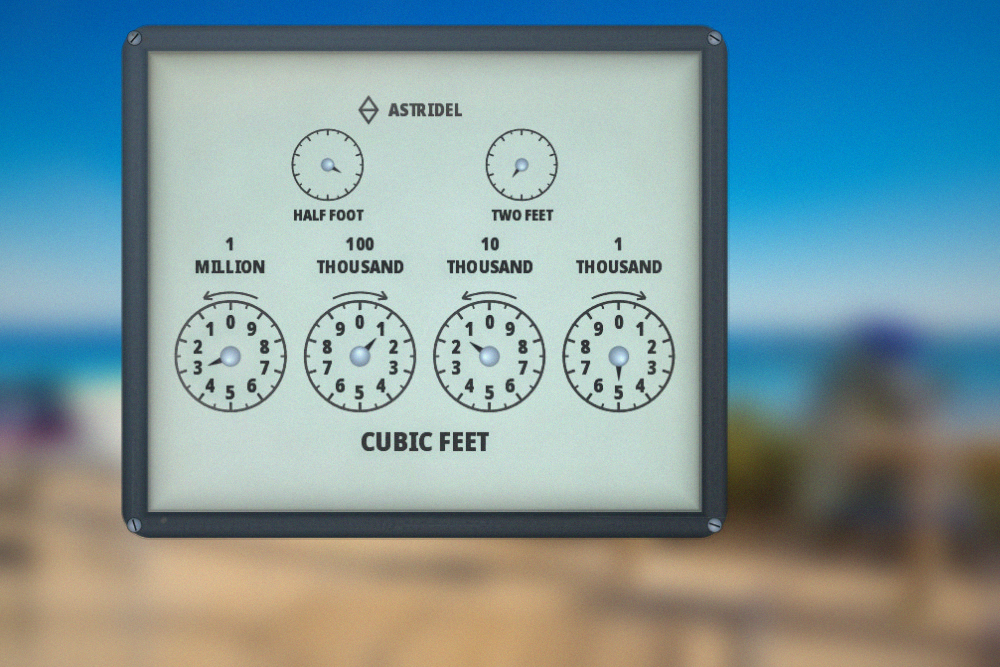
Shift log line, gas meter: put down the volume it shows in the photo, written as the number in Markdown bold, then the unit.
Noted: **311500** ft³
